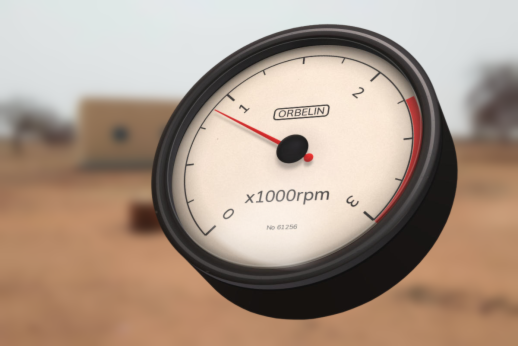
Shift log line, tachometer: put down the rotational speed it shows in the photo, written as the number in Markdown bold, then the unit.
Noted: **875** rpm
